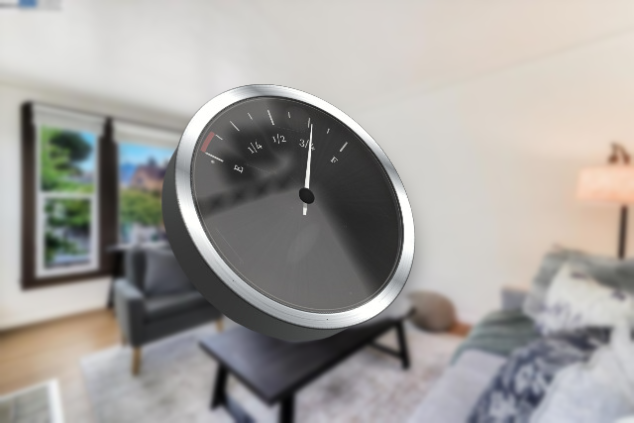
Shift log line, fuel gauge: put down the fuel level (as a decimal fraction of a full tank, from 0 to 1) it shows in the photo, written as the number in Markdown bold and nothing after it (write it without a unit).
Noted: **0.75**
